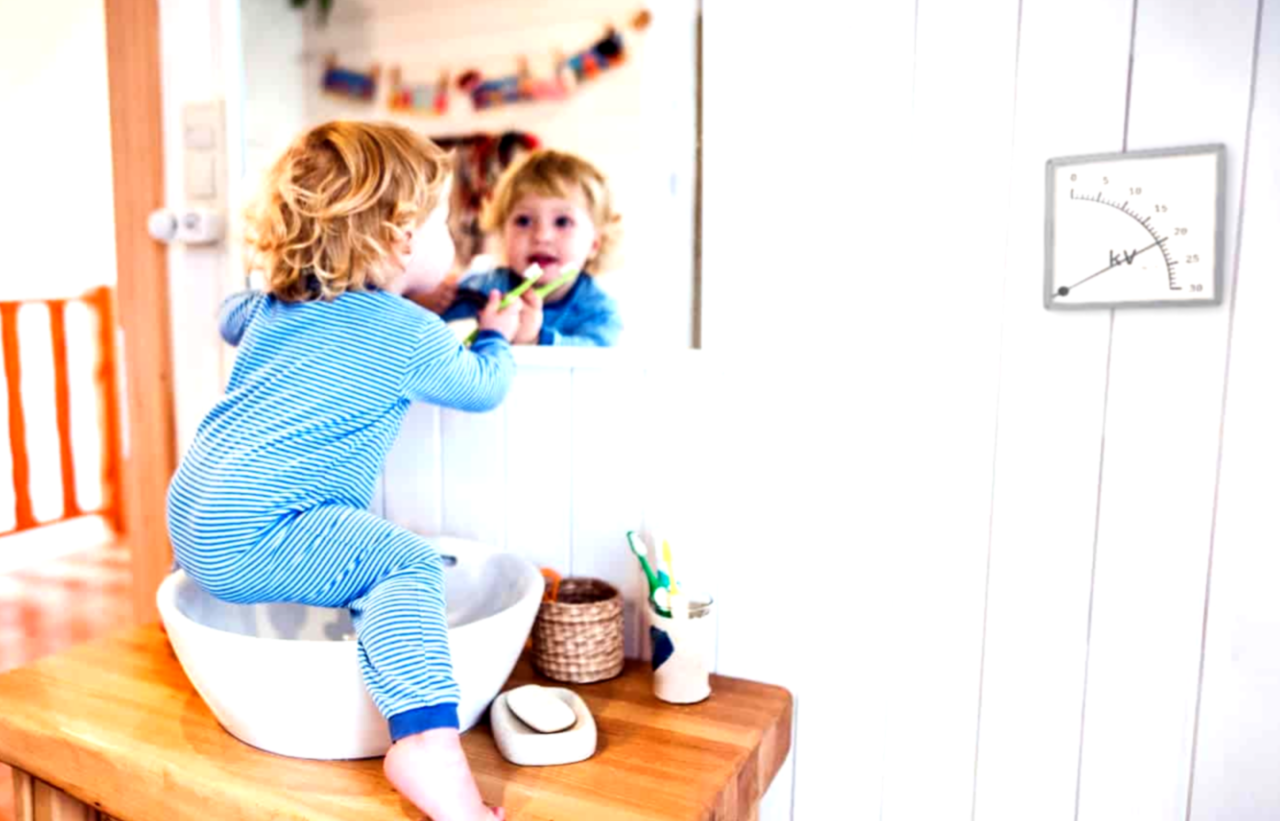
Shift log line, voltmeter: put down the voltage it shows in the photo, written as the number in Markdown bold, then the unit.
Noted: **20** kV
